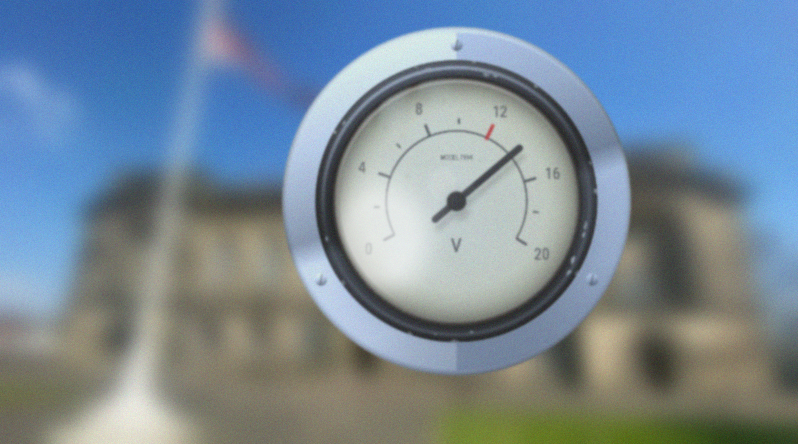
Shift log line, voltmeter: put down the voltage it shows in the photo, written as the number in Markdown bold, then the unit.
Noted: **14** V
